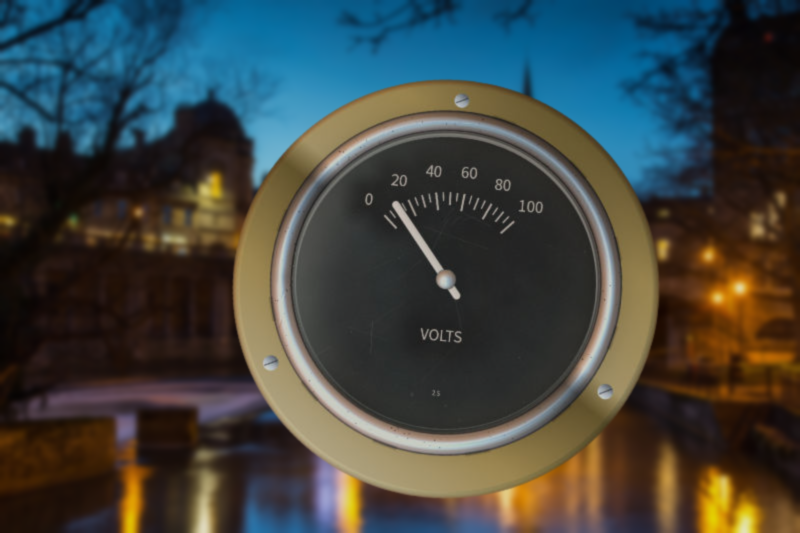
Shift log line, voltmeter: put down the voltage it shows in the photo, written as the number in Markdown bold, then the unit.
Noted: **10** V
